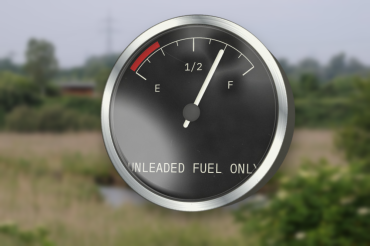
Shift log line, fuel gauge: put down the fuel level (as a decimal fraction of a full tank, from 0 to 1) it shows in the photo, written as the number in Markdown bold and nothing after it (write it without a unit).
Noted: **0.75**
